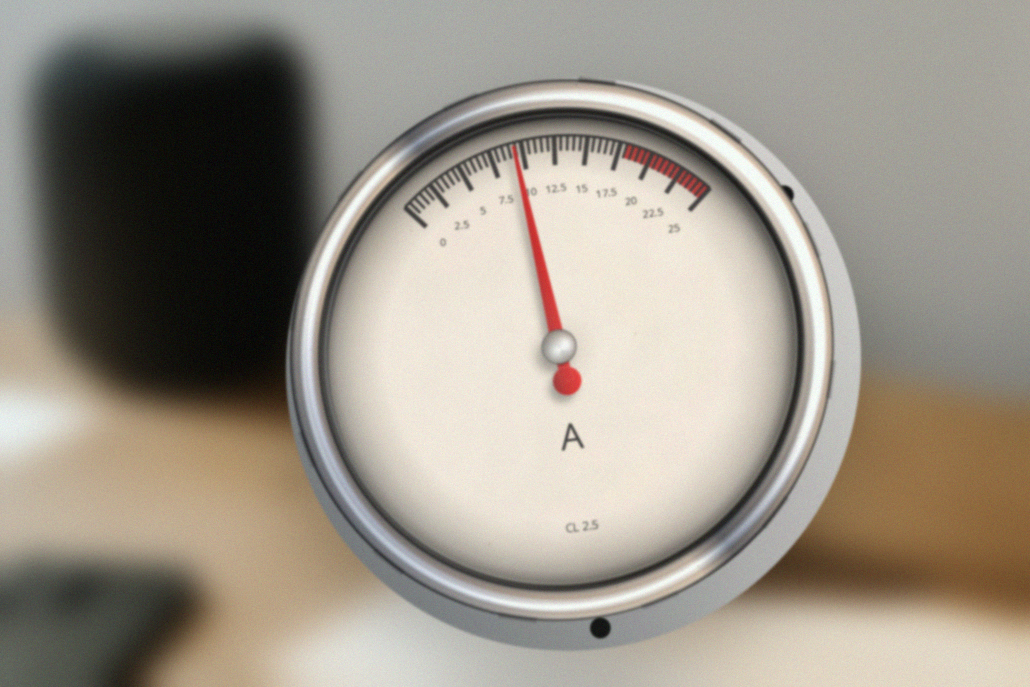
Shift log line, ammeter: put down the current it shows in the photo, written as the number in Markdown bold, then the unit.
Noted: **9.5** A
